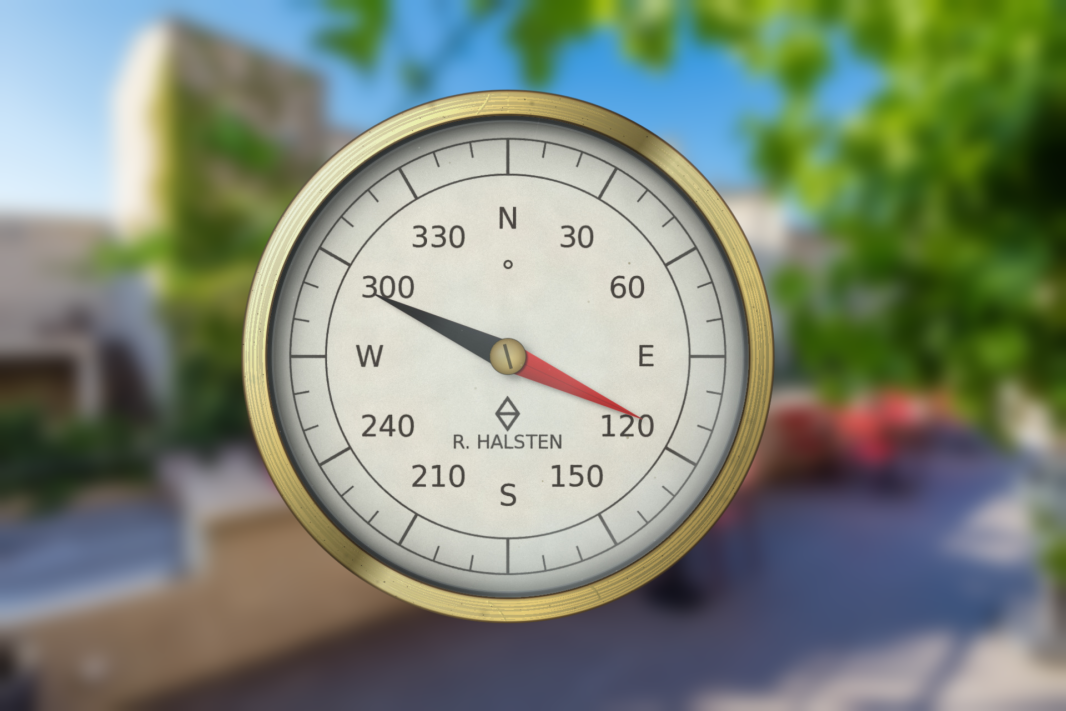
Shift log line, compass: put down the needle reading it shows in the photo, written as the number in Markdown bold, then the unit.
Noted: **115** °
